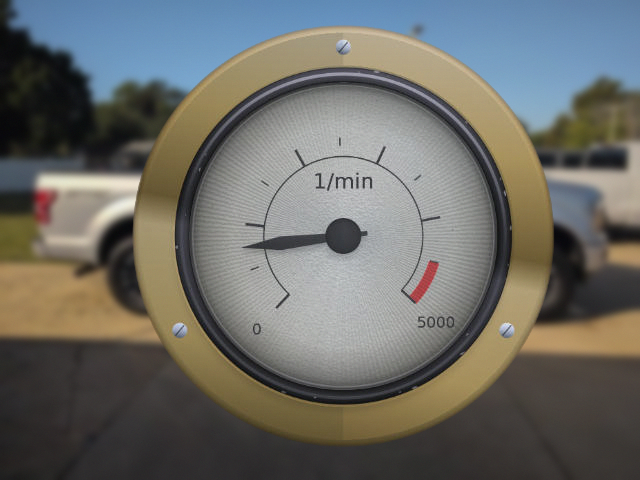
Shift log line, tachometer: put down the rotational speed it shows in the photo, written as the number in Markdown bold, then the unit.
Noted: **750** rpm
